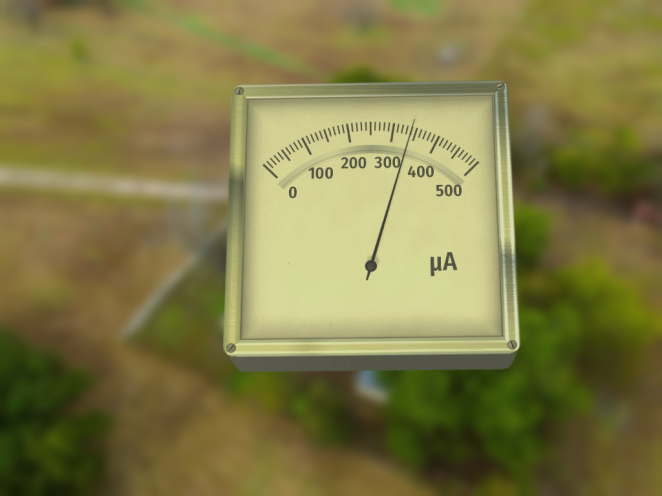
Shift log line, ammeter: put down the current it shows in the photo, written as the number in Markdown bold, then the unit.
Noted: **340** µA
